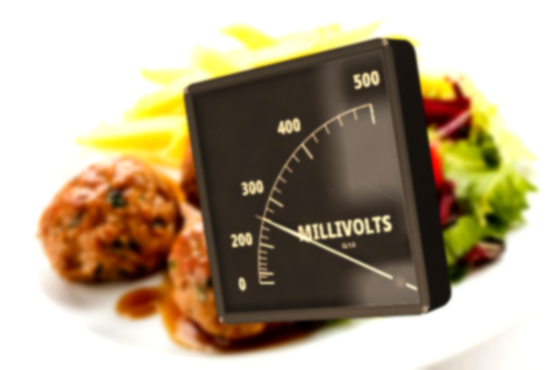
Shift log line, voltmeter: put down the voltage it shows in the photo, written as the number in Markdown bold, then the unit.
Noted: **260** mV
